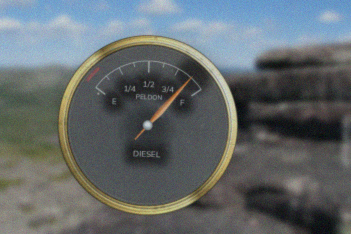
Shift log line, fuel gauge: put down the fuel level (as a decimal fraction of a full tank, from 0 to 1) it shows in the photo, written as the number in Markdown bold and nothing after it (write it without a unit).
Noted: **0.875**
